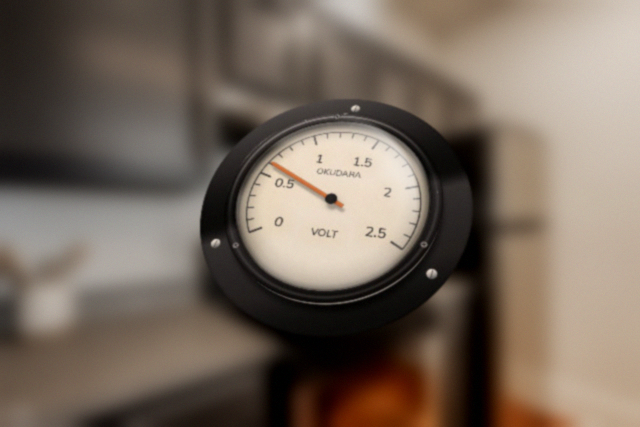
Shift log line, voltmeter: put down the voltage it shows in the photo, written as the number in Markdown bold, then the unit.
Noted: **0.6** V
